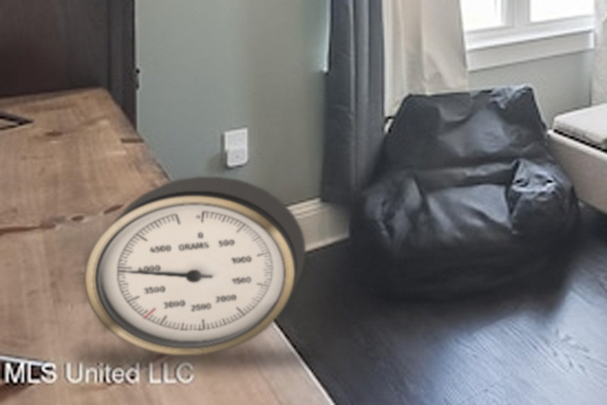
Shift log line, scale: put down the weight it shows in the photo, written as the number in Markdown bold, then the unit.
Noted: **4000** g
